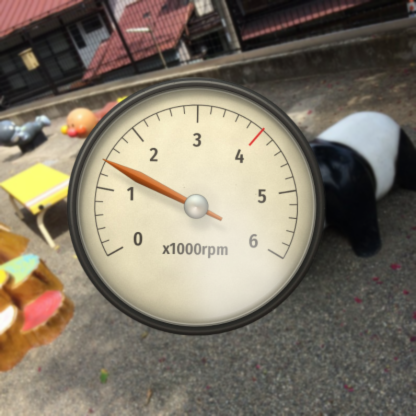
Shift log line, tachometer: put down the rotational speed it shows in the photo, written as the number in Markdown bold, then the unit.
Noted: **1400** rpm
